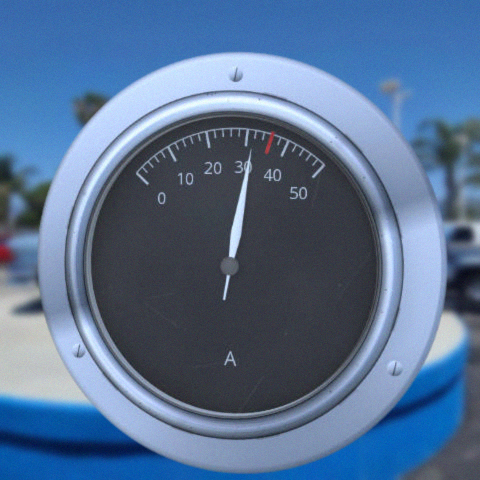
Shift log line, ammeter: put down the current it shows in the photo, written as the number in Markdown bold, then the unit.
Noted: **32** A
